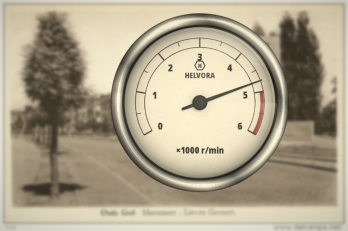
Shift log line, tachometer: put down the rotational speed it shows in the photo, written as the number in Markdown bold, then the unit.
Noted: **4750** rpm
